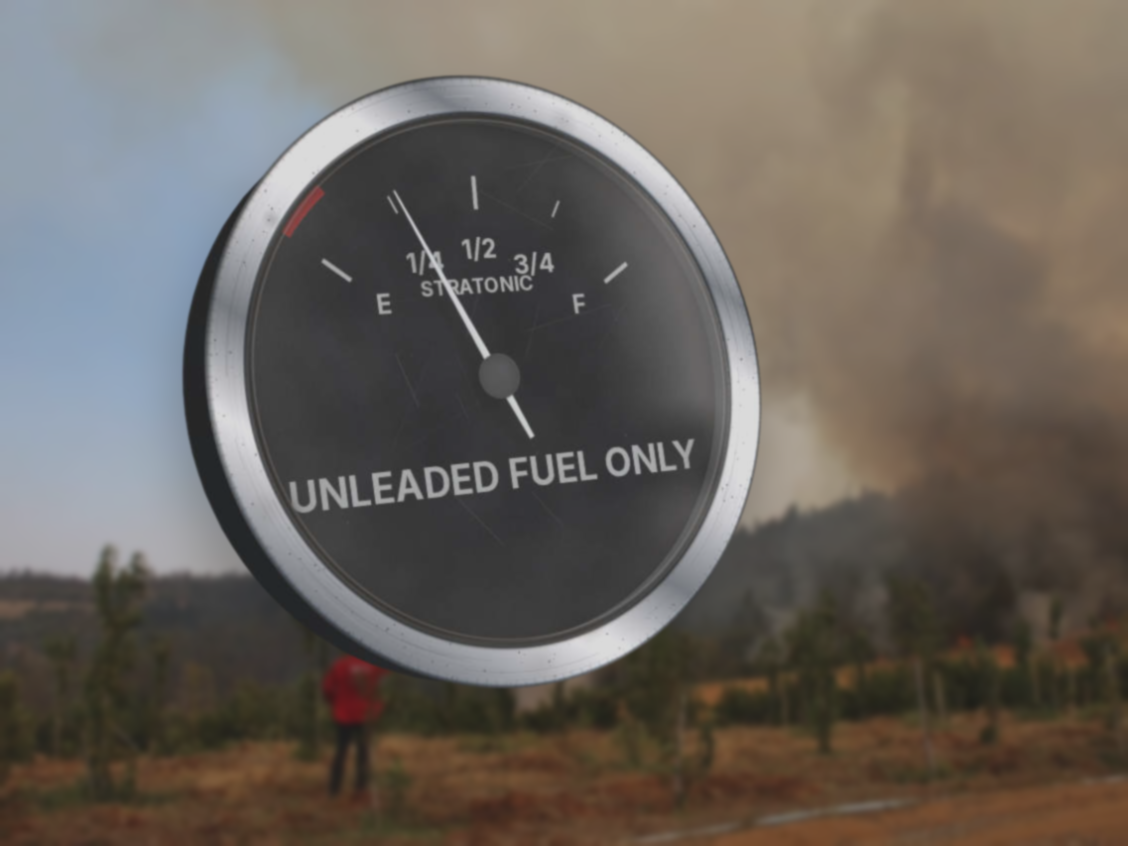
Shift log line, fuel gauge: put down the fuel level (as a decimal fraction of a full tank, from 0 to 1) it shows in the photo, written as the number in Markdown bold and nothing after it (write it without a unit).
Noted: **0.25**
